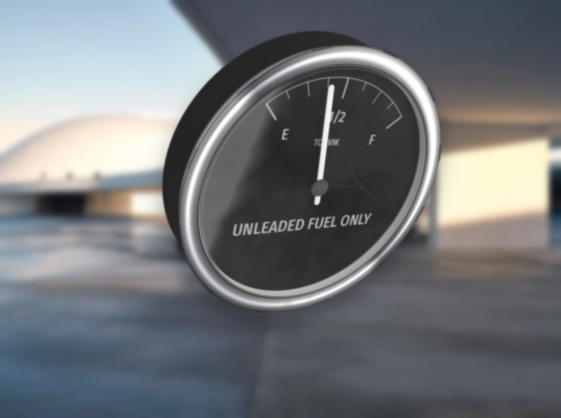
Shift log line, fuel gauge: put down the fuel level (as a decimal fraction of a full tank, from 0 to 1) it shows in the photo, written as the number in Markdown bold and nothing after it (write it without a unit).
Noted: **0.375**
